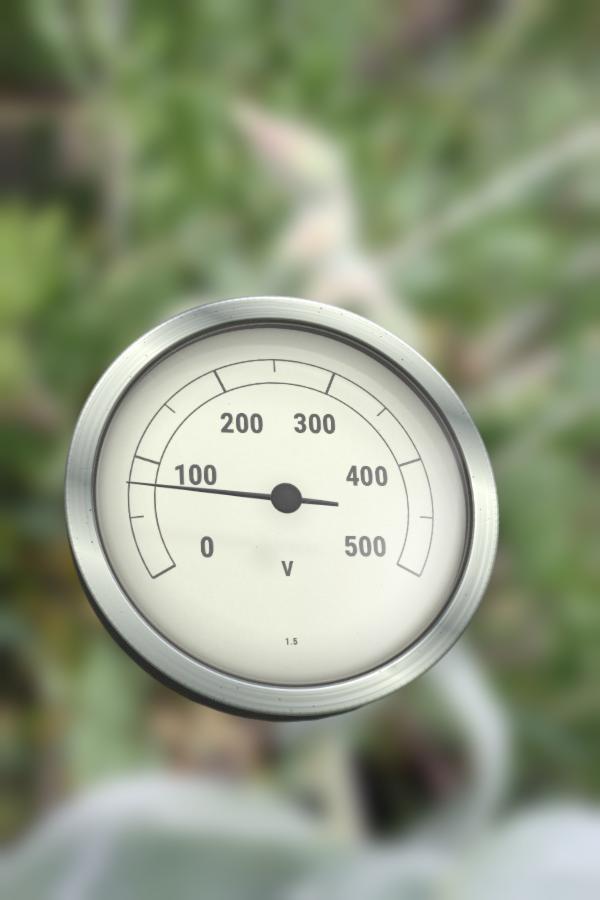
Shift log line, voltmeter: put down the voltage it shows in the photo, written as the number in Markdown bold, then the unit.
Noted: **75** V
